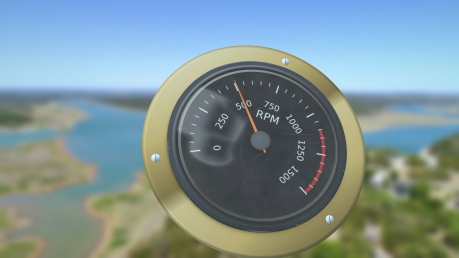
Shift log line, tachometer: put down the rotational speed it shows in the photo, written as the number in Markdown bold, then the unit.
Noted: **500** rpm
